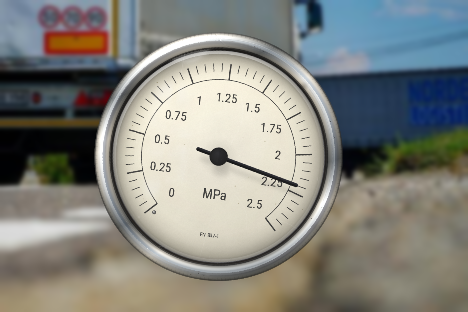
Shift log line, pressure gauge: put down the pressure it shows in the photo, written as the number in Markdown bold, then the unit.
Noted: **2.2** MPa
